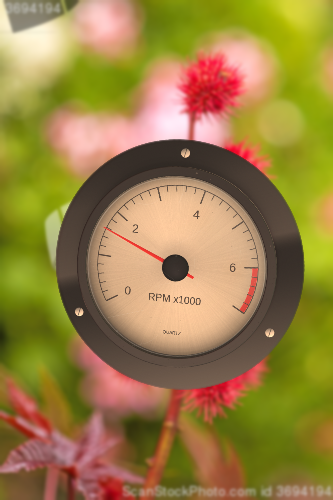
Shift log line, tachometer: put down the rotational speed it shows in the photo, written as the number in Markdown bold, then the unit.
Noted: **1600** rpm
